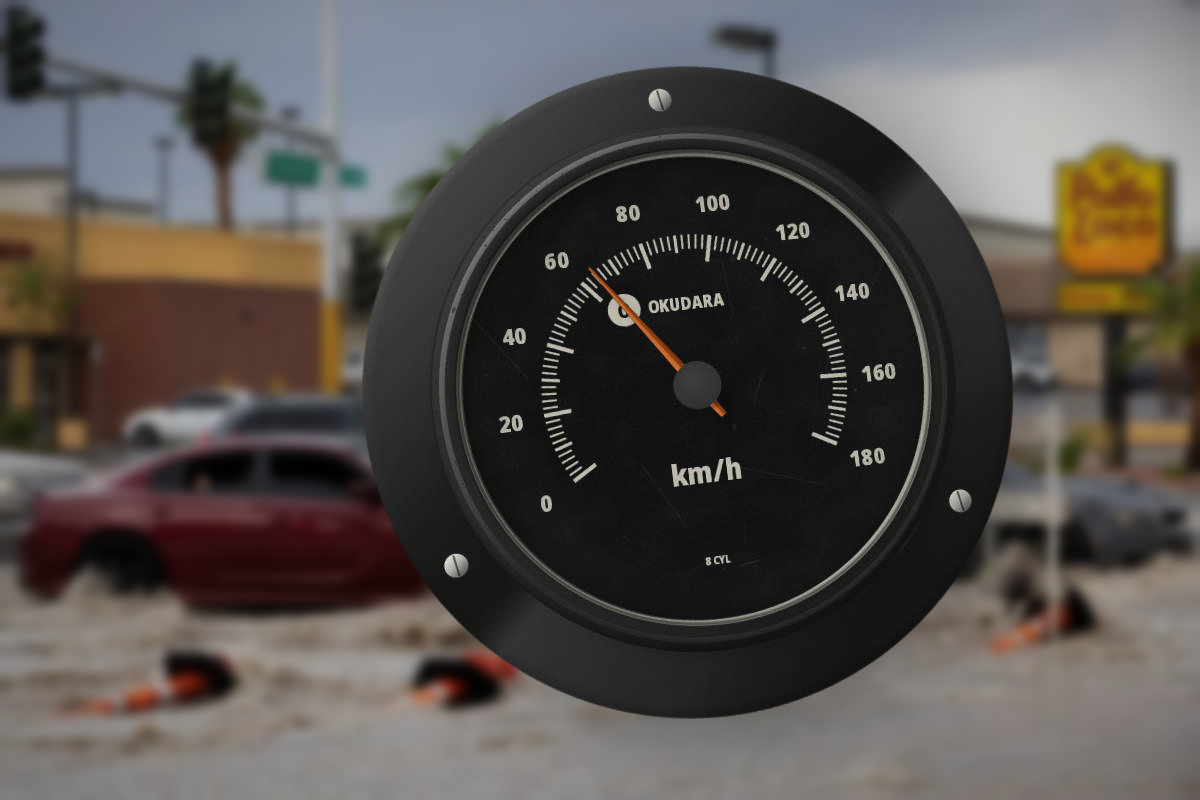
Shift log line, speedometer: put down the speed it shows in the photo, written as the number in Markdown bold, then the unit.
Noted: **64** km/h
